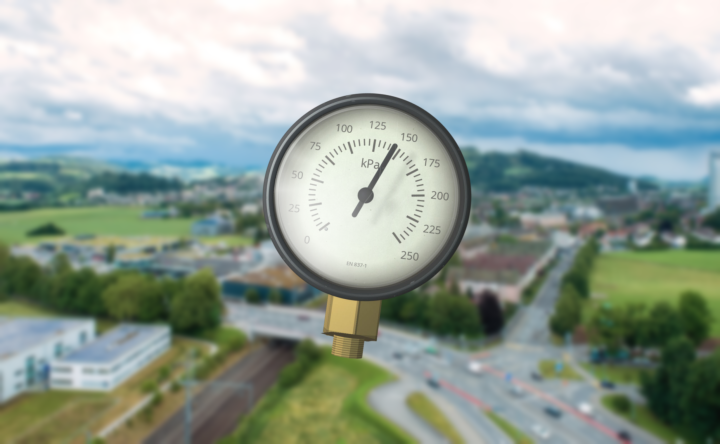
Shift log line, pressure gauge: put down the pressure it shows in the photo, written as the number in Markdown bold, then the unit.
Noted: **145** kPa
